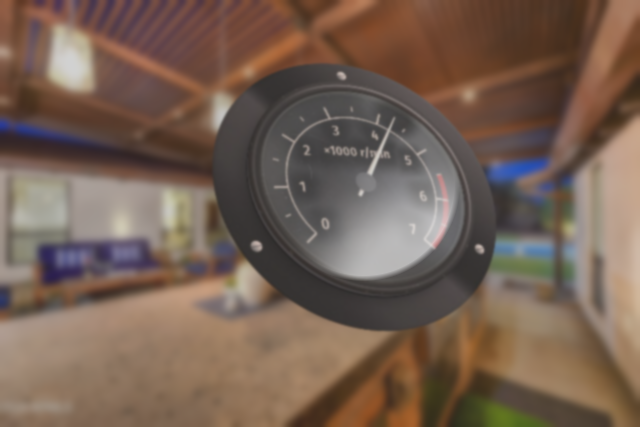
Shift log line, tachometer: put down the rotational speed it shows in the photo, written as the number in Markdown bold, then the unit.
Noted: **4250** rpm
